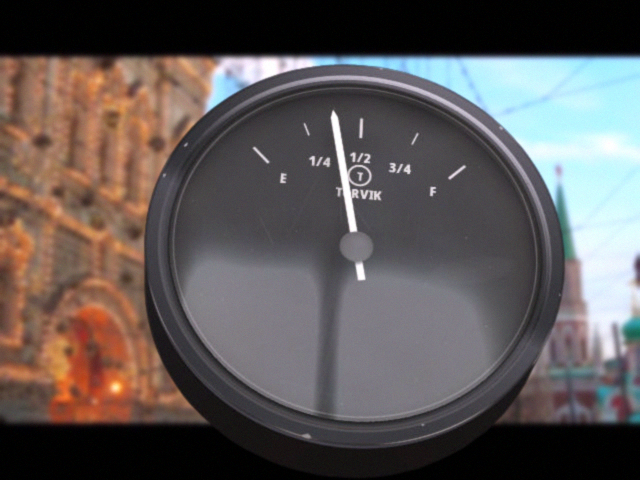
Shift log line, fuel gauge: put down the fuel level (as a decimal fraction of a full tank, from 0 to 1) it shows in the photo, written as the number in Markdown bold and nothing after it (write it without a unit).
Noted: **0.375**
